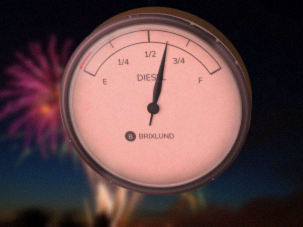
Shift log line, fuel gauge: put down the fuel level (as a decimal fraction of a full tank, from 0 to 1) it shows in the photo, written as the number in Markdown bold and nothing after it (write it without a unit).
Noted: **0.625**
